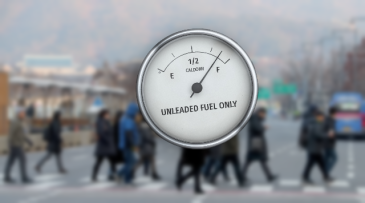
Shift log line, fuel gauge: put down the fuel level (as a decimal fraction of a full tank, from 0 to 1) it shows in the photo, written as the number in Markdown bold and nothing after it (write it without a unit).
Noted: **0.875**
